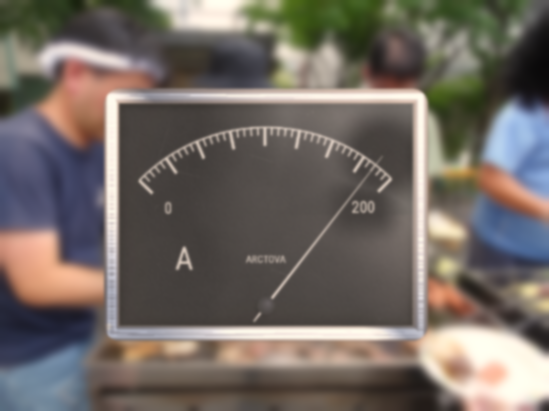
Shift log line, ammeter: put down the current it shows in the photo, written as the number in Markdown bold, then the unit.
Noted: **185** A
